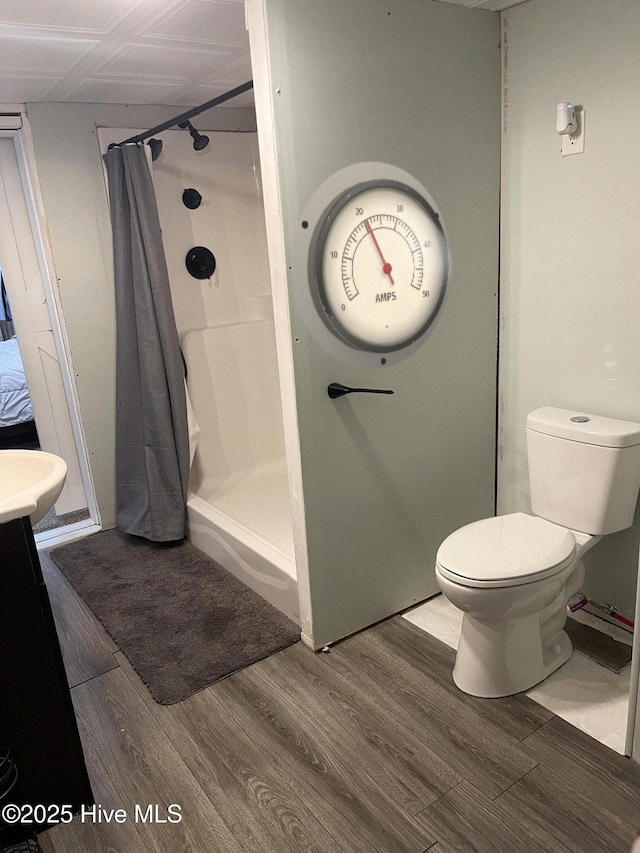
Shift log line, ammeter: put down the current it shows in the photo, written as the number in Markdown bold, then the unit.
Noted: **20** A
